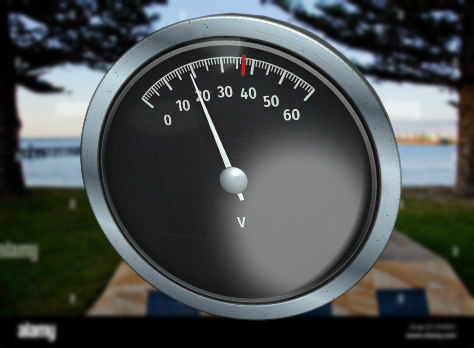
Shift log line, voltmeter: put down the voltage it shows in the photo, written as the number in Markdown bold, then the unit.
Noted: **20** V
